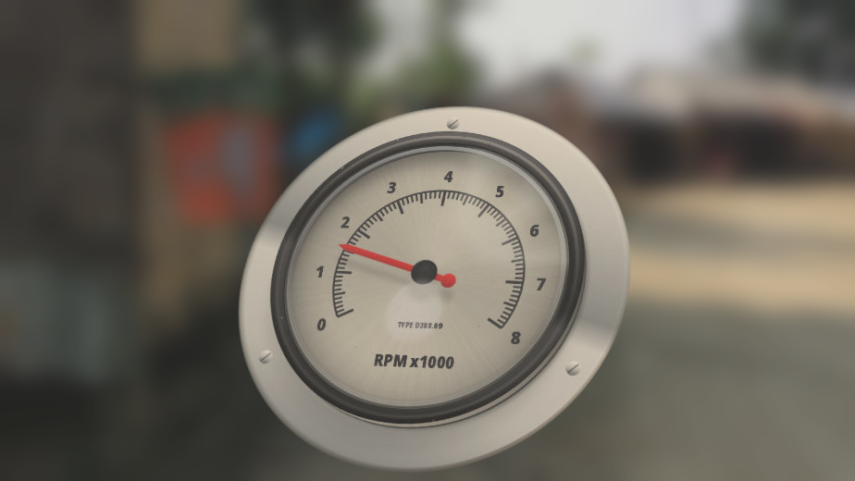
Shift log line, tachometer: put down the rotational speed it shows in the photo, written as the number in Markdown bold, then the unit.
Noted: **1500** rpm
